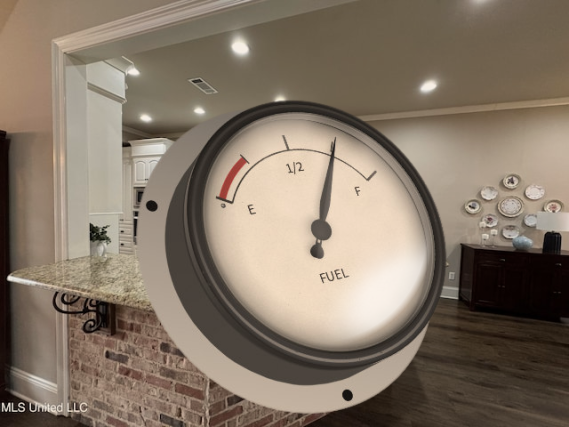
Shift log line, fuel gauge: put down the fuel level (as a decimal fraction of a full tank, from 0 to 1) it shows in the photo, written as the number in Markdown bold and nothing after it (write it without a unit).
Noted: **0.75**
